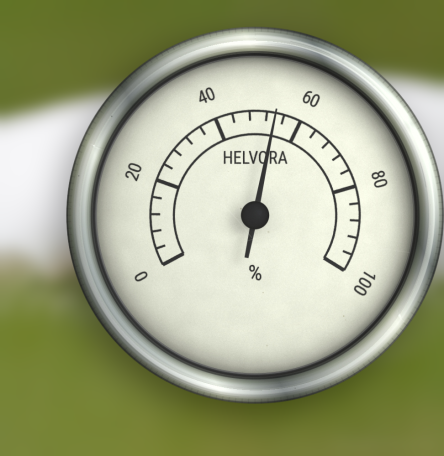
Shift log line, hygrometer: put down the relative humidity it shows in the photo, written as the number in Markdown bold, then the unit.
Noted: **54** %
